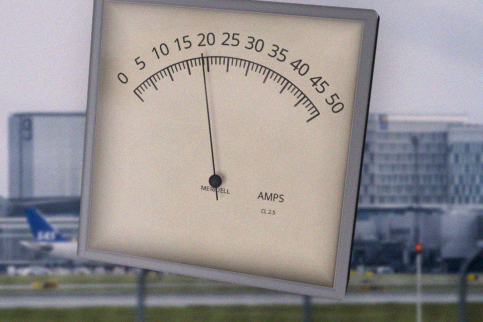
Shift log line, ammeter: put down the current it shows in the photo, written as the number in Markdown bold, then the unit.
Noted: **19** A
